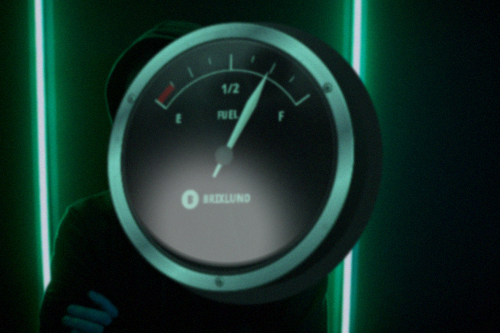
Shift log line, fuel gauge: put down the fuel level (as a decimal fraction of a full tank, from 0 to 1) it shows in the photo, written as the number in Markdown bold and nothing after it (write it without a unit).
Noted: **0.75**
